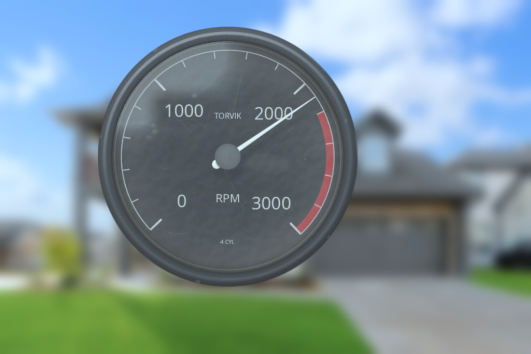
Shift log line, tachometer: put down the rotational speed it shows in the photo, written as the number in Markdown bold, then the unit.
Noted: **2100** rpm
